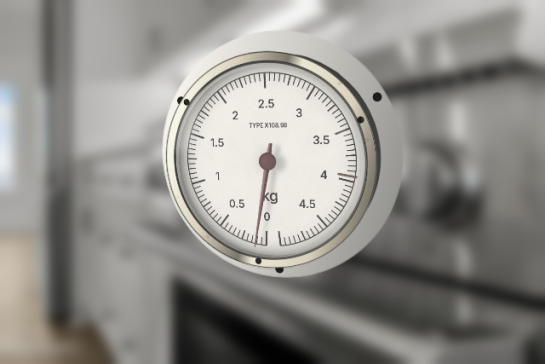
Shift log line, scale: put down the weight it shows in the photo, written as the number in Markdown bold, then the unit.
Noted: **0.1** kg
